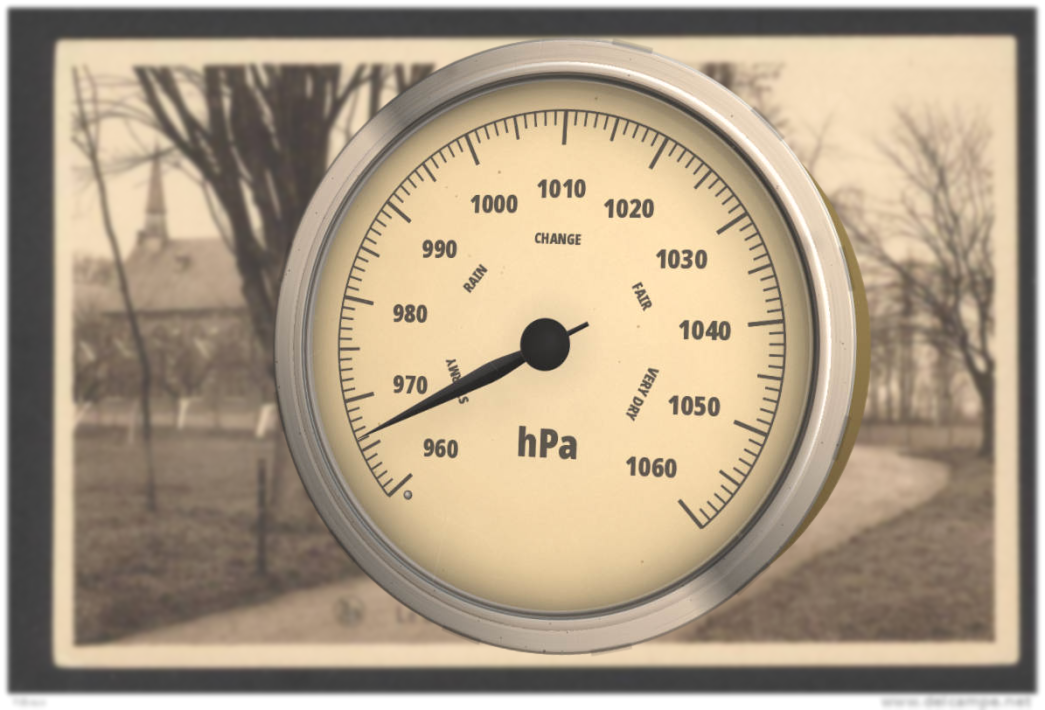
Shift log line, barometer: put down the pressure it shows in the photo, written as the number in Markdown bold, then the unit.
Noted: **966** hPa
